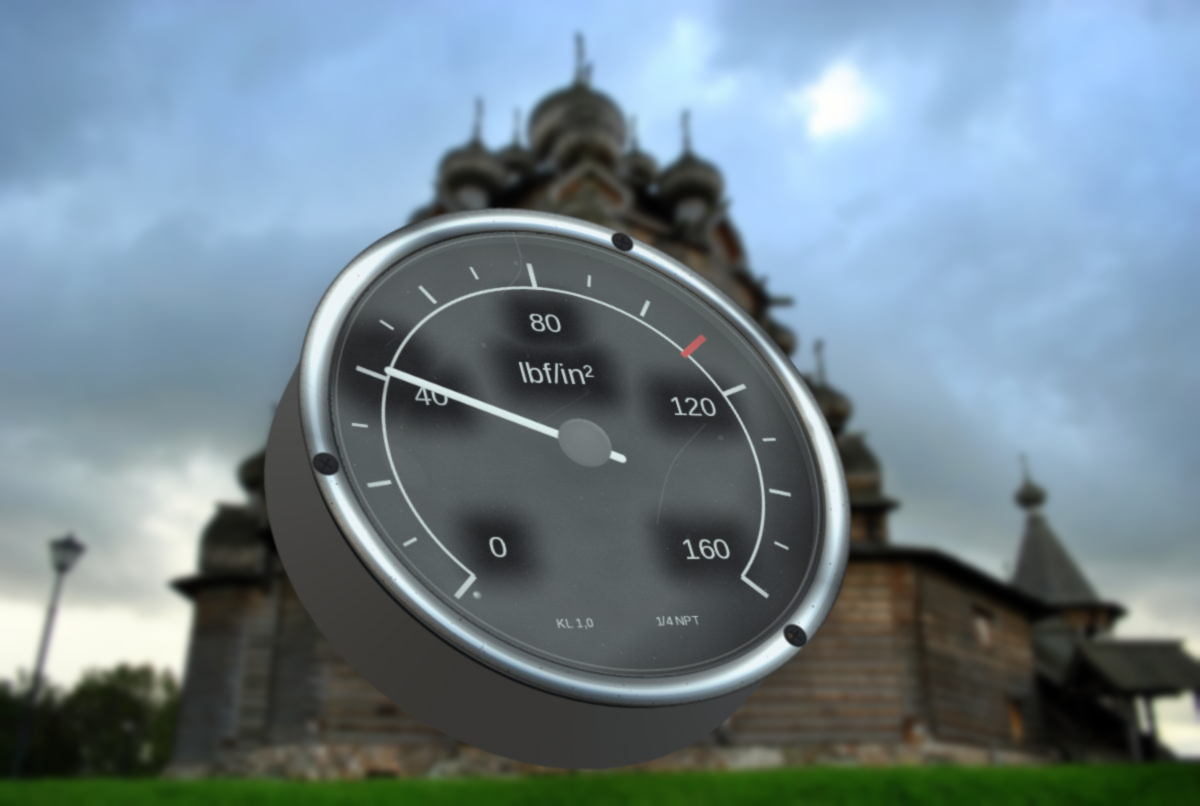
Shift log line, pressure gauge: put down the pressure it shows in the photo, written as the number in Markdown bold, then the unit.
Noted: **40** psi
